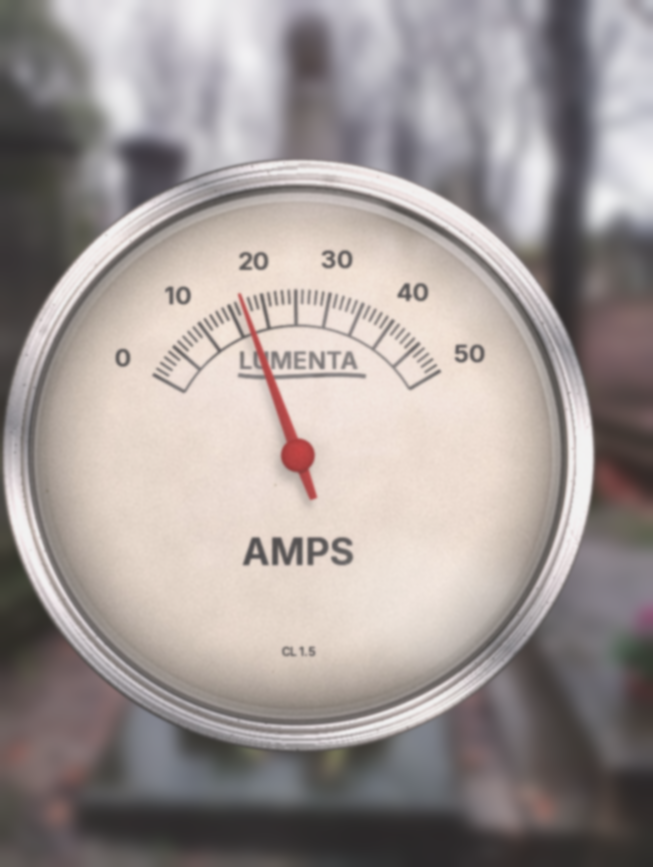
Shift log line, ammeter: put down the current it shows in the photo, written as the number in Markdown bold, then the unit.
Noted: **17** A
